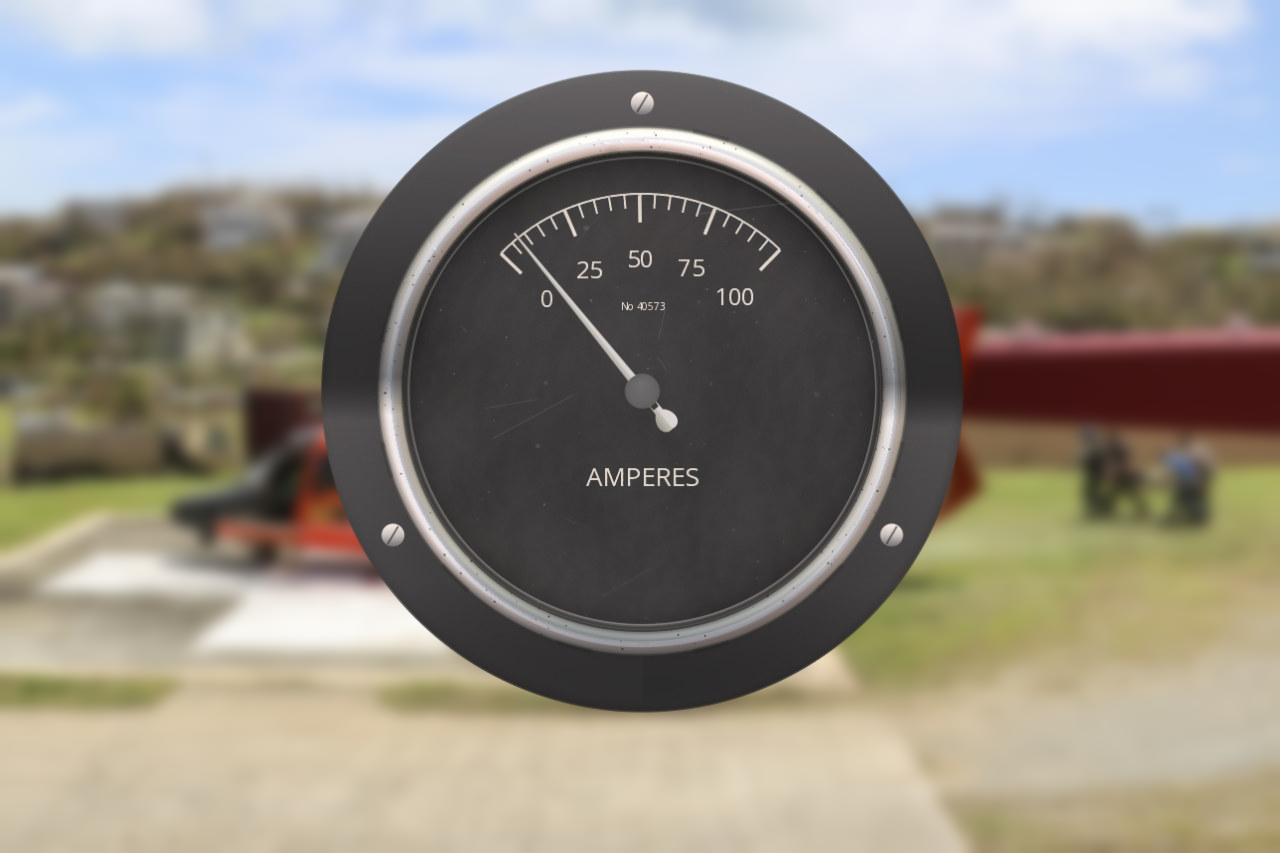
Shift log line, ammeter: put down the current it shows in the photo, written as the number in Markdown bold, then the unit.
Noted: **7.5** A
